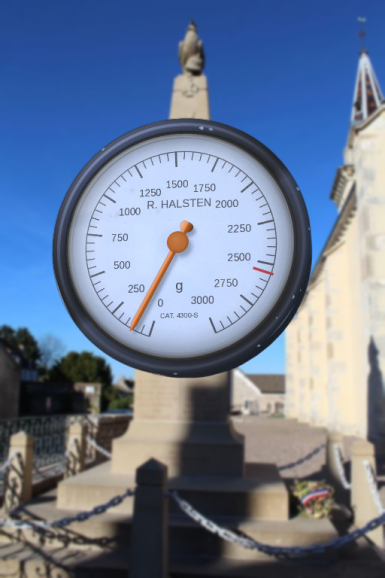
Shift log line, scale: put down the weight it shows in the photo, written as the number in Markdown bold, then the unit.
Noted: **100** g
